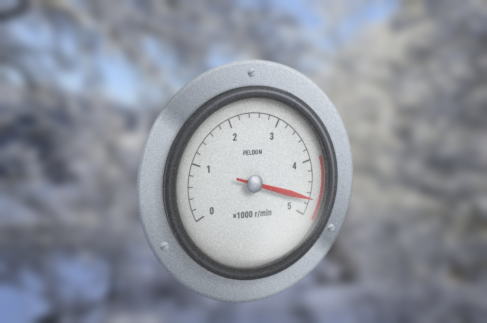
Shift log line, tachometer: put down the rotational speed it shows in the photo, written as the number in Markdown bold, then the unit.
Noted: **4700** rpm
